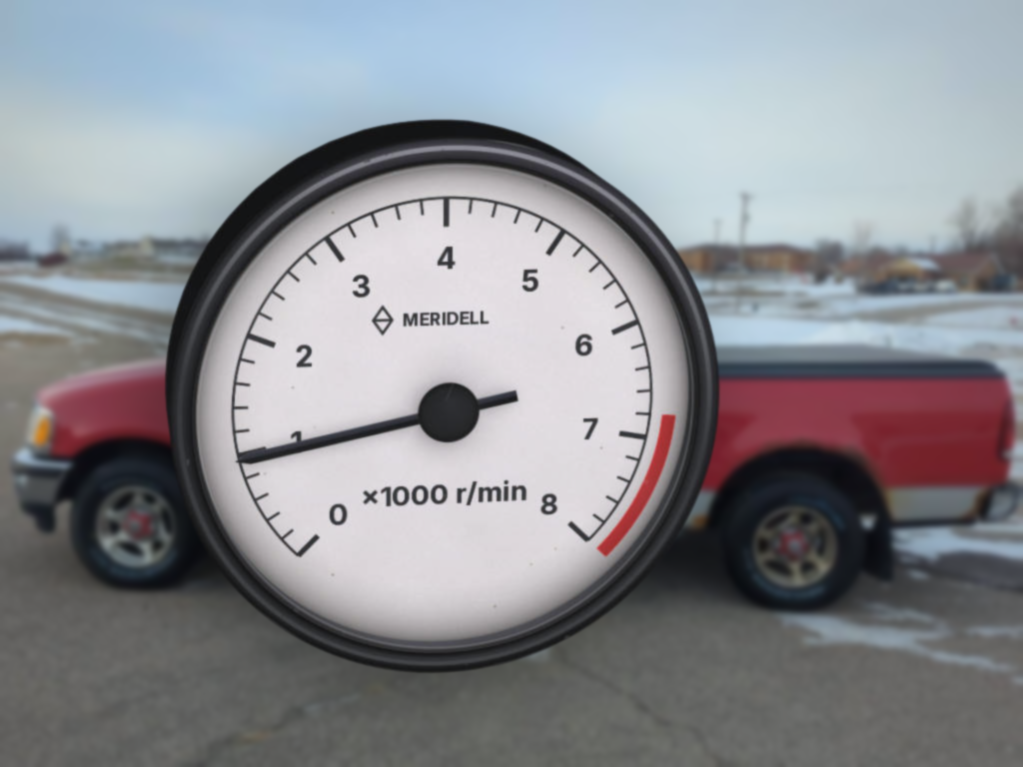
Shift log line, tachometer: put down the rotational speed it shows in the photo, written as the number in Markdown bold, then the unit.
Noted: **1000** rpm
